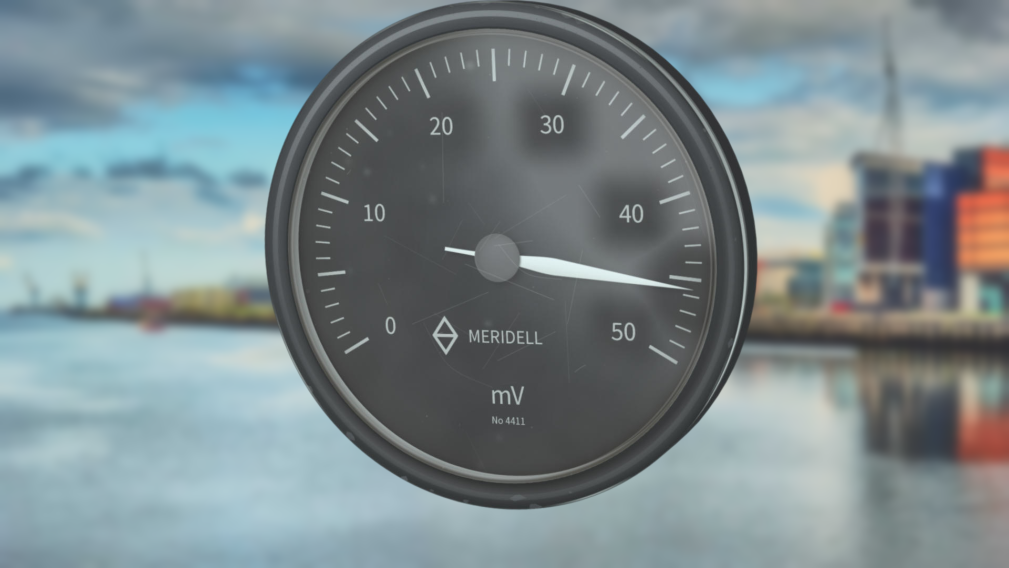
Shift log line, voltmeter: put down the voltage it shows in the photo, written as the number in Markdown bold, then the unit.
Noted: **45.5** mV
